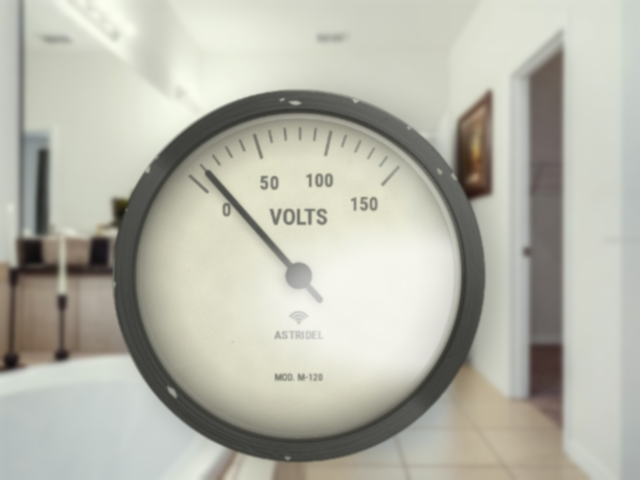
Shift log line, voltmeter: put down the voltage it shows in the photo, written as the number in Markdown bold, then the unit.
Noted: **10** V
